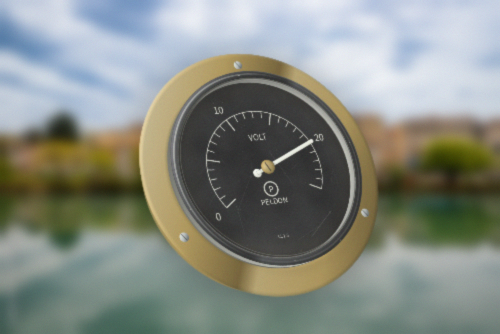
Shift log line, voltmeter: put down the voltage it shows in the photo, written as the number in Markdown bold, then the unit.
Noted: **20** V
